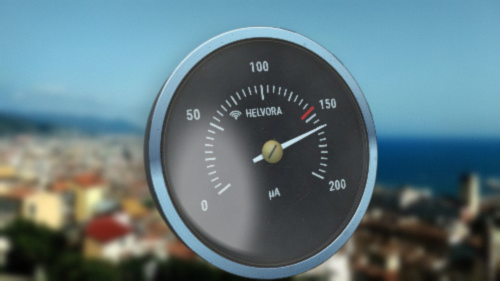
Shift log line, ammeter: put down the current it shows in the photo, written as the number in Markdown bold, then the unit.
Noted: **160** µA
